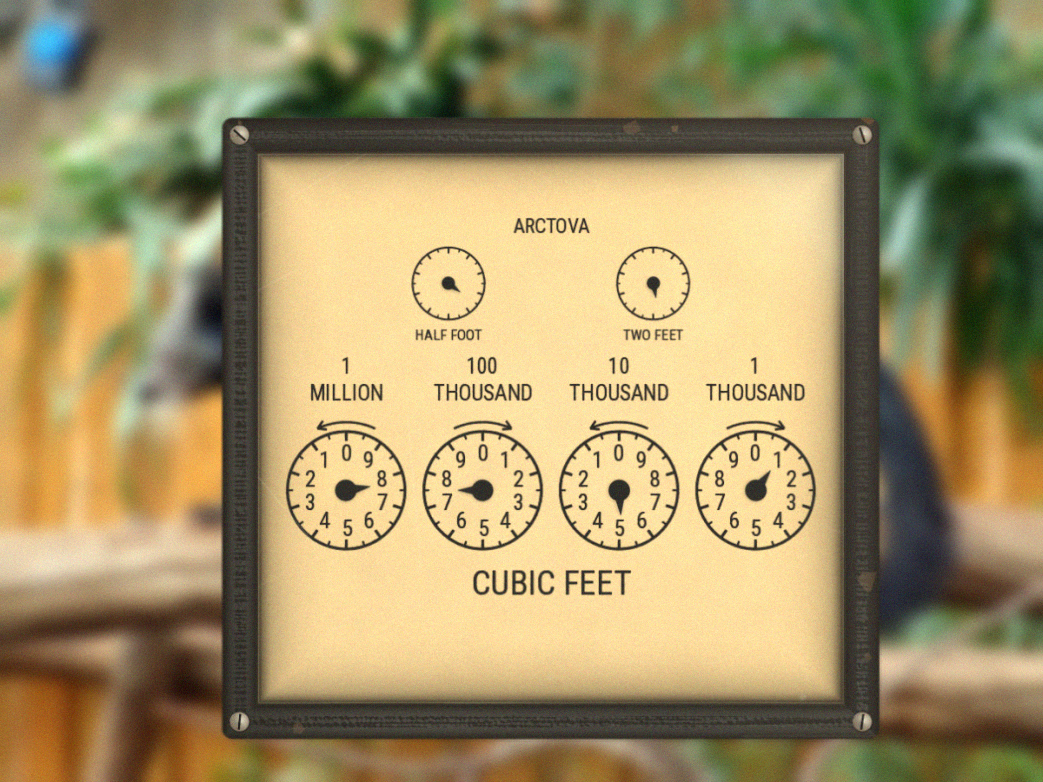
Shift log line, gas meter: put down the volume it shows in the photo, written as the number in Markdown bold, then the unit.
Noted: **775100** ft³
